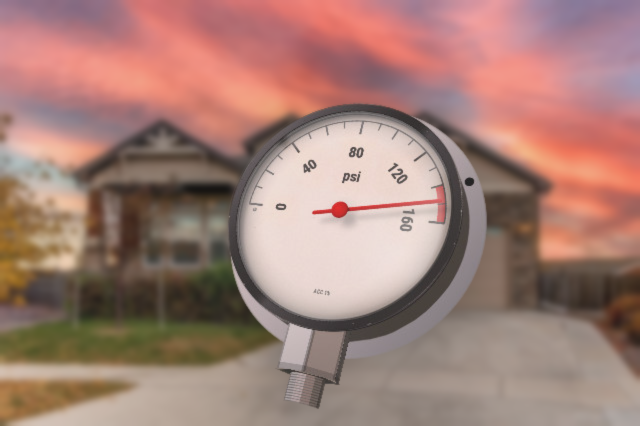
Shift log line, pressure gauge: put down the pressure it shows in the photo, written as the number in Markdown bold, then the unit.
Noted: **150** psi
